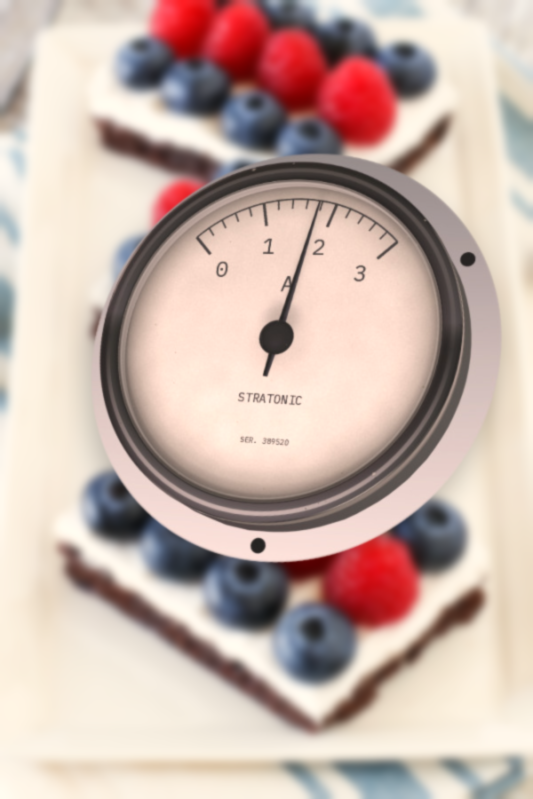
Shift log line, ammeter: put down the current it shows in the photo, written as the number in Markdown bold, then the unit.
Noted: **1.8** A
